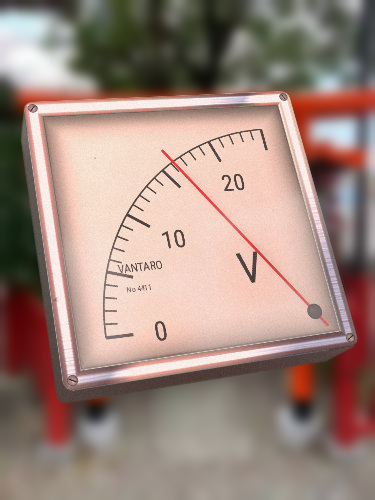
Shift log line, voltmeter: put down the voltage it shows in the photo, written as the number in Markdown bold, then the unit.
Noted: **16** V
